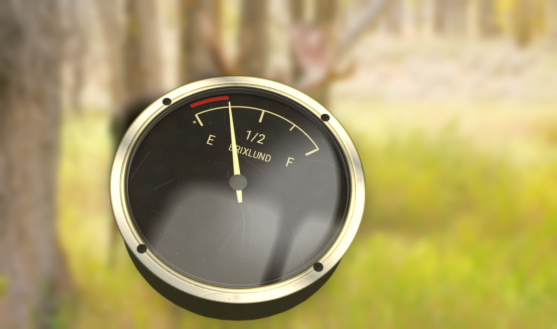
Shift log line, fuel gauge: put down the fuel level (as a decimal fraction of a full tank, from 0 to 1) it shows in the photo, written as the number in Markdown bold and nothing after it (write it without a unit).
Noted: **0.25**
